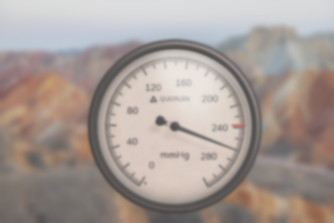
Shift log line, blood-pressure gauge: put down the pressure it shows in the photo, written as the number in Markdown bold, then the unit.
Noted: **260** mmHg
